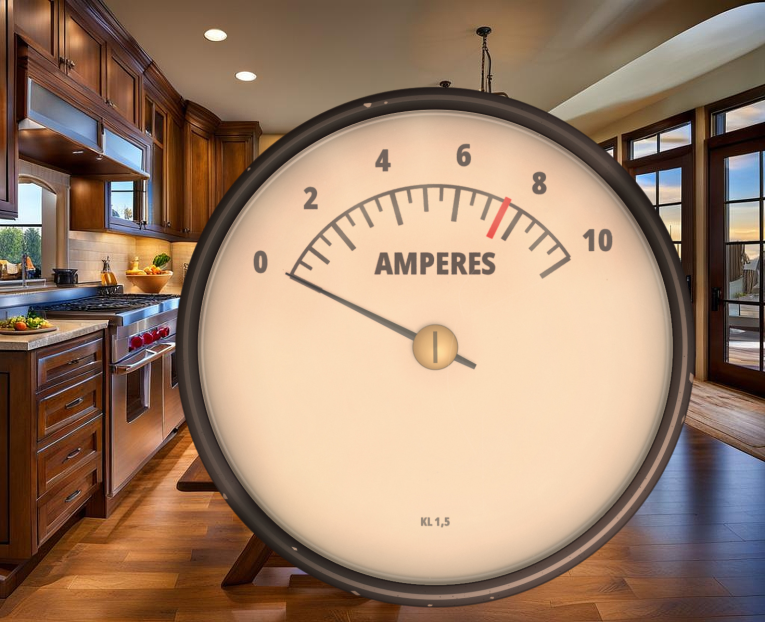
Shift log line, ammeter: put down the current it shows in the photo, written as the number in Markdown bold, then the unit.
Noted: **0** A
